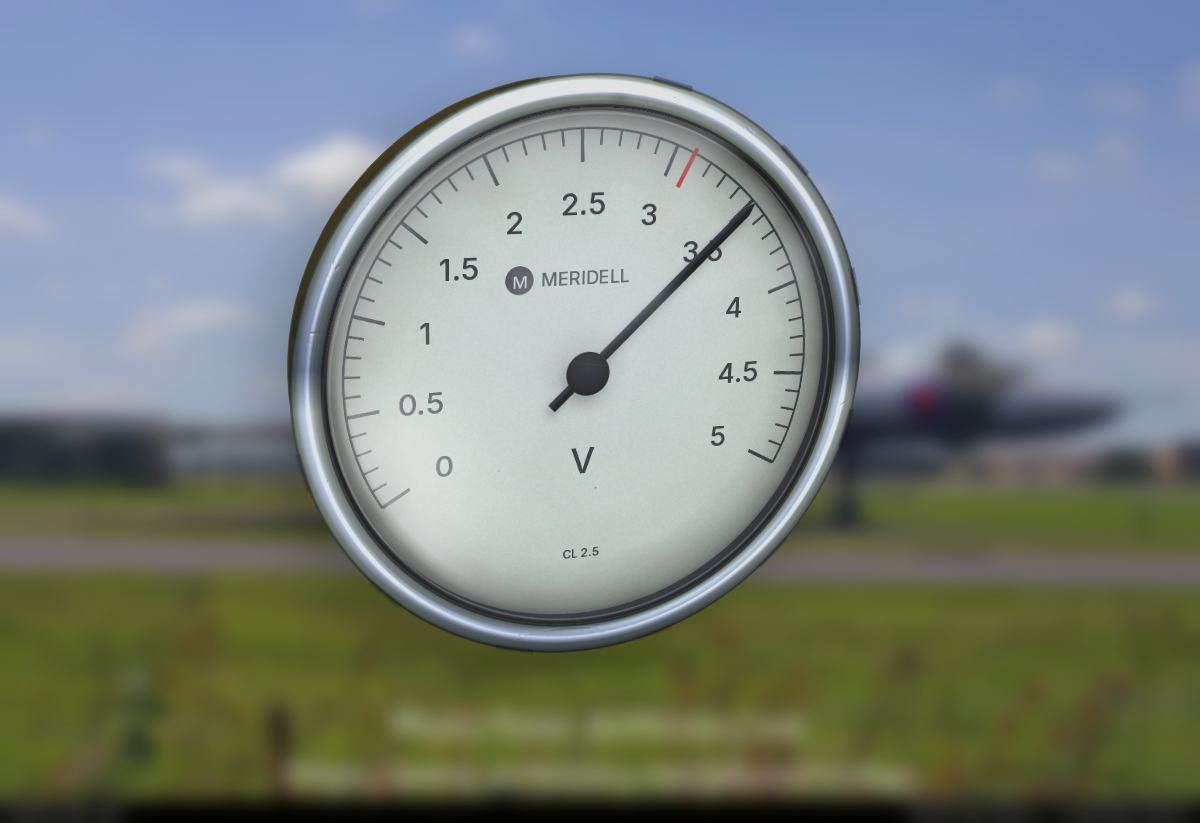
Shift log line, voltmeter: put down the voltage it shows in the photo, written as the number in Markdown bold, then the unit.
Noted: **3.5** V
